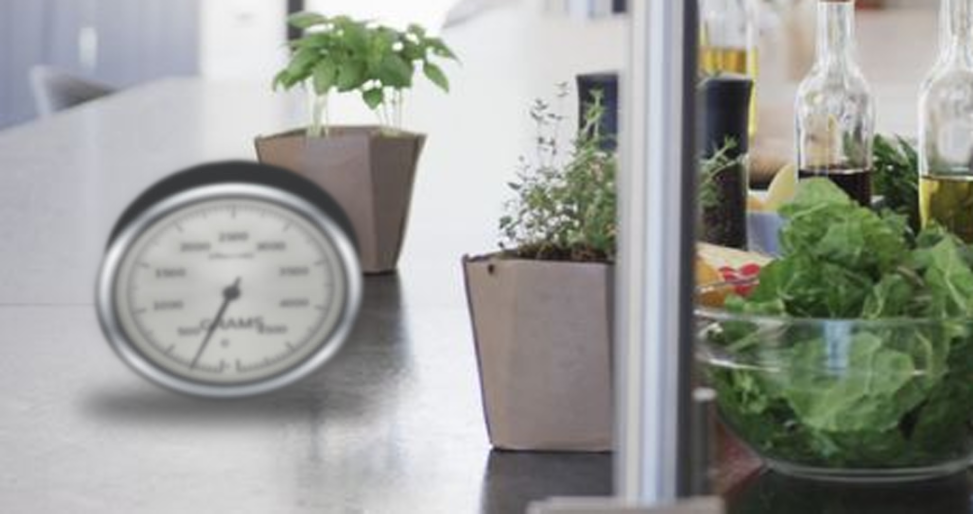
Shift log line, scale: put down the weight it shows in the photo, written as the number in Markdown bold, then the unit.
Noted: **250** g
